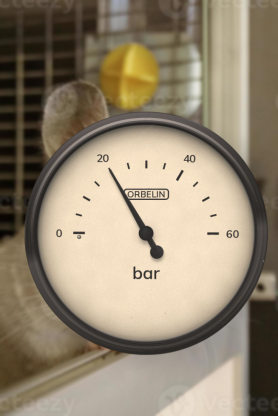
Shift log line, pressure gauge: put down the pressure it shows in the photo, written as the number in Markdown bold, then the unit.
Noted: **20** bar
